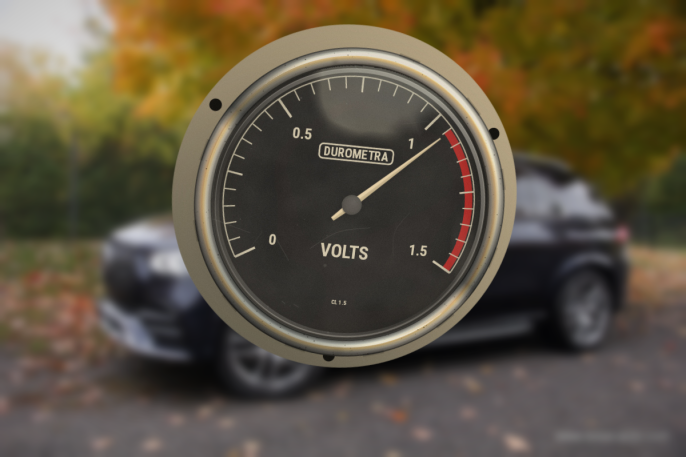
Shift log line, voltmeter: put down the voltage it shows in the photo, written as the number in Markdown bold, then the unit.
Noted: **1.05** V
